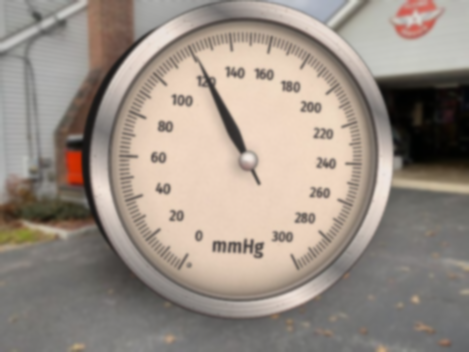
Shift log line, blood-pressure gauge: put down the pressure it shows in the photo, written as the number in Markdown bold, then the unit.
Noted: **120** mmHg
